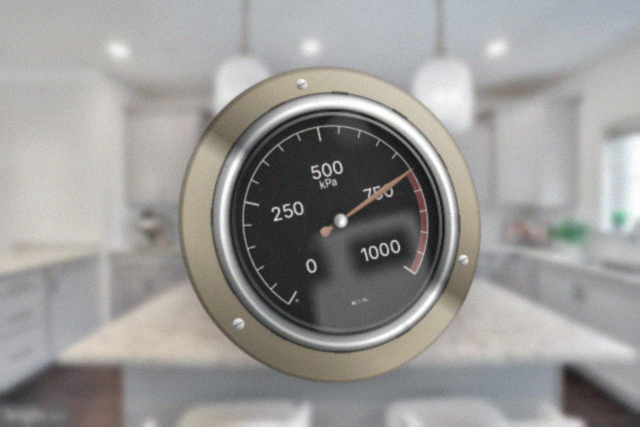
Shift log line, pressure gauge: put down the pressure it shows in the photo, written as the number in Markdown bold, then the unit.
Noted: **750** kPa
